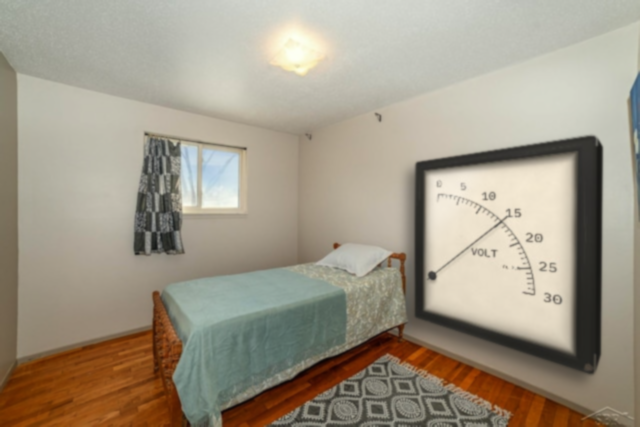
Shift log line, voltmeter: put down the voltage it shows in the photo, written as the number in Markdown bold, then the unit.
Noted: **15** V
